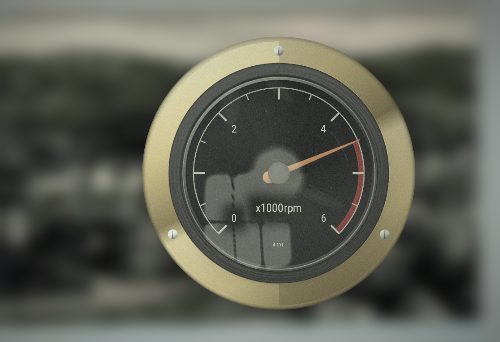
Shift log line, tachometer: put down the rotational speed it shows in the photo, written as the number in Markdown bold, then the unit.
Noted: **4500** rpm
